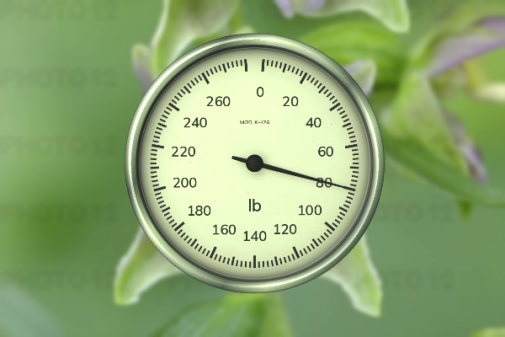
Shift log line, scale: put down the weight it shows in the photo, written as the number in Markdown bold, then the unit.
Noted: **80** lb
